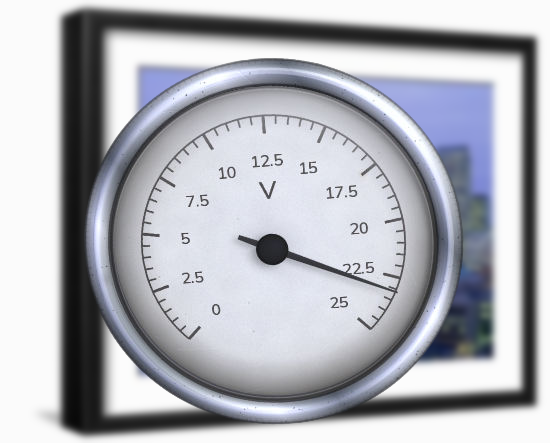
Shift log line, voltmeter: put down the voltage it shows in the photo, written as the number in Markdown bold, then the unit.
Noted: **23** V
